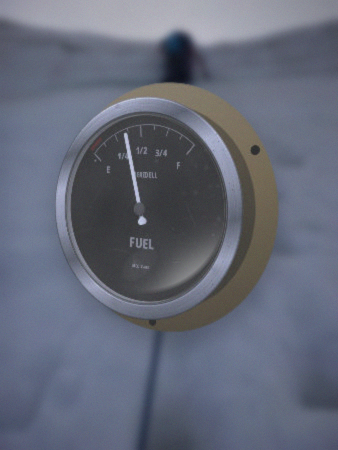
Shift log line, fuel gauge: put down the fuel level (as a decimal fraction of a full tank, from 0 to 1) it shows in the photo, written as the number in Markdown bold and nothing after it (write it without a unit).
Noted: **0.375**
